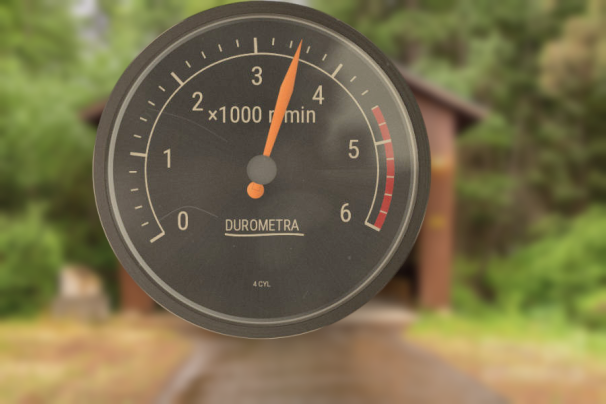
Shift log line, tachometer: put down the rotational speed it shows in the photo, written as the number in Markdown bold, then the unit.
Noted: **3500** rpm
